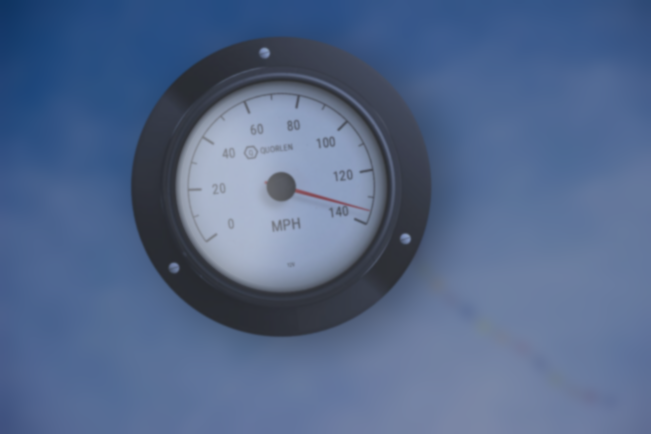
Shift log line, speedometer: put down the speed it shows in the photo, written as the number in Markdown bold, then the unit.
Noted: **135** mph
